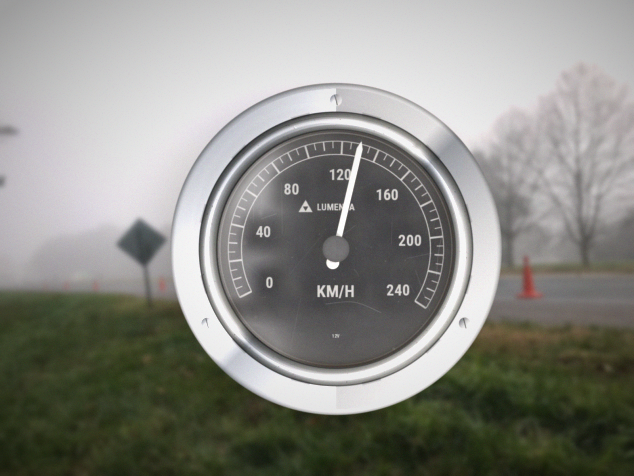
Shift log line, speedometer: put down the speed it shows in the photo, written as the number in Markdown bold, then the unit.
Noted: **130** km/h
